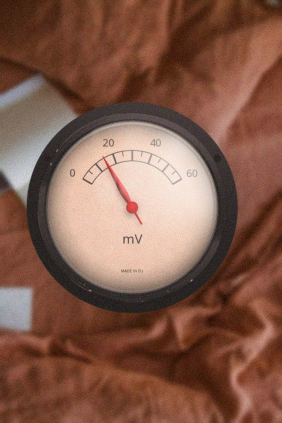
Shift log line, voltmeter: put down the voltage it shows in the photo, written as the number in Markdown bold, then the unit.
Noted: **15** mV
